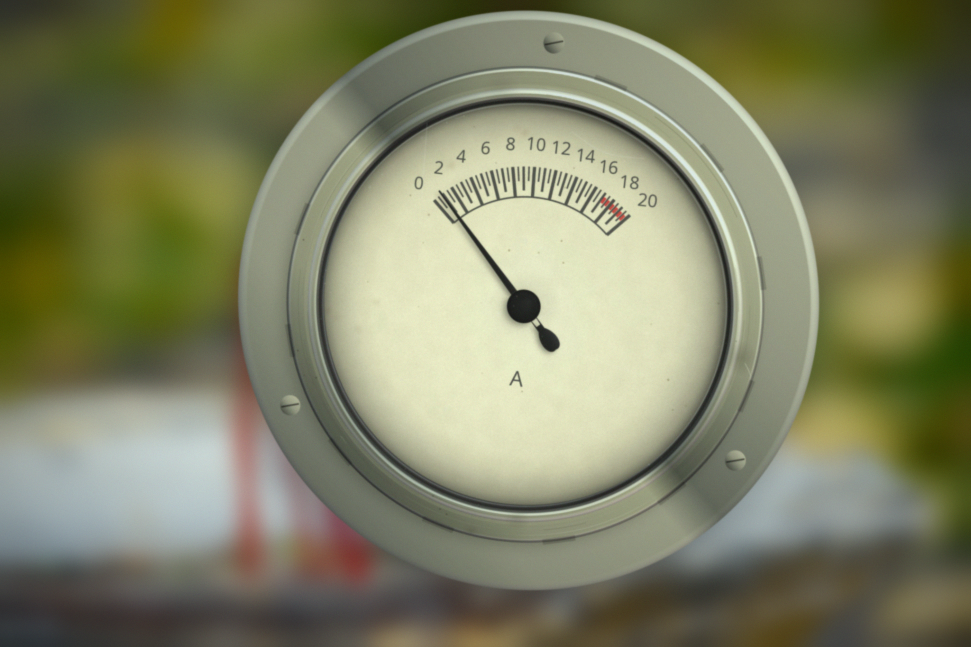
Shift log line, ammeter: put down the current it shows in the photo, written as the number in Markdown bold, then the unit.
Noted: **1** A
